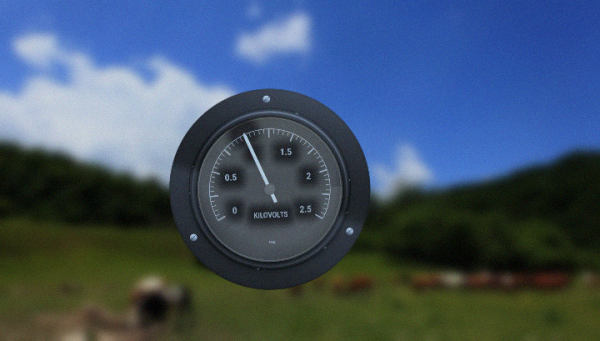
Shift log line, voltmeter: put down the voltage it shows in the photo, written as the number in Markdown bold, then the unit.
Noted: **1** kV
